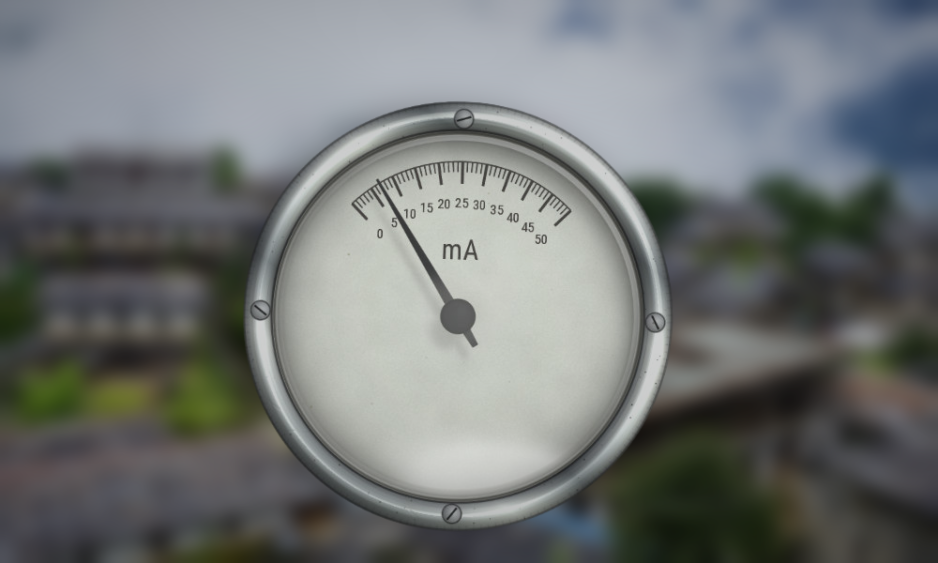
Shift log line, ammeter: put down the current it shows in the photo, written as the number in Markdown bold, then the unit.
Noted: **7** mA
